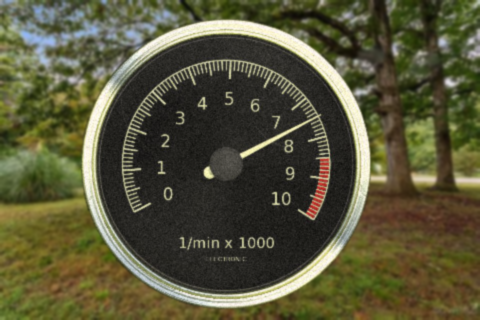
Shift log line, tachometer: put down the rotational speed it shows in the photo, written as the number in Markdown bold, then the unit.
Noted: **7500** rpm
